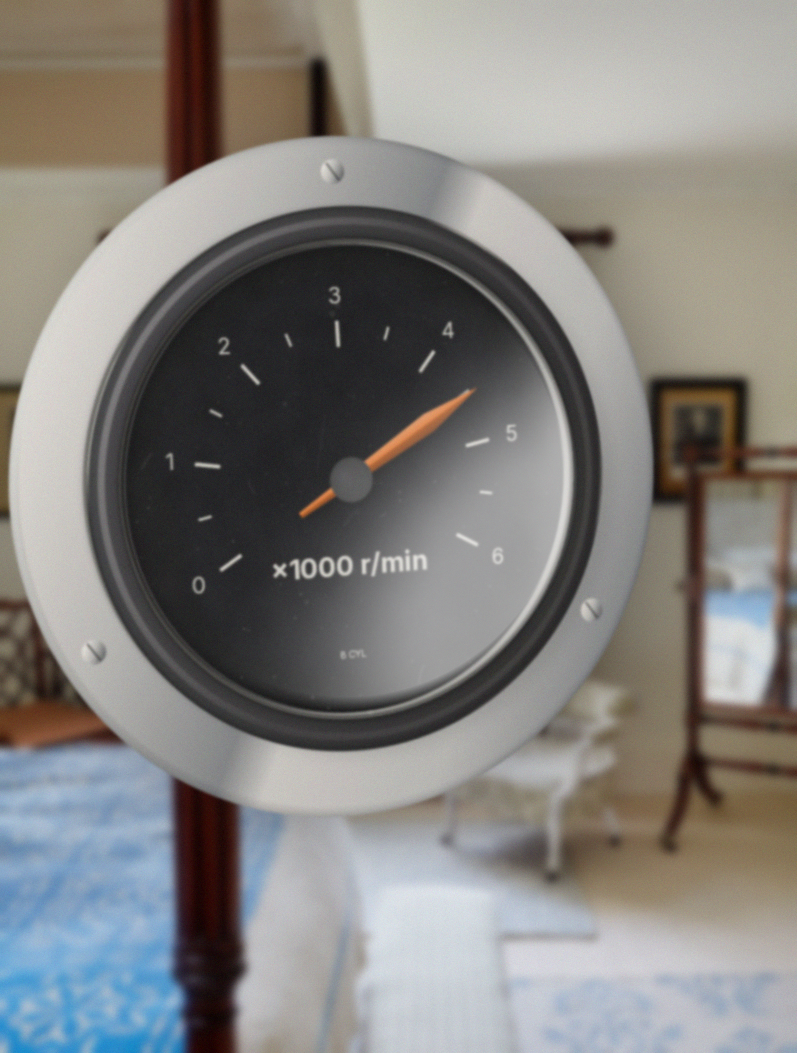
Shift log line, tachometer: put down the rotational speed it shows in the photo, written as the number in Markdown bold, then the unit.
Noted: **4500** rpm
